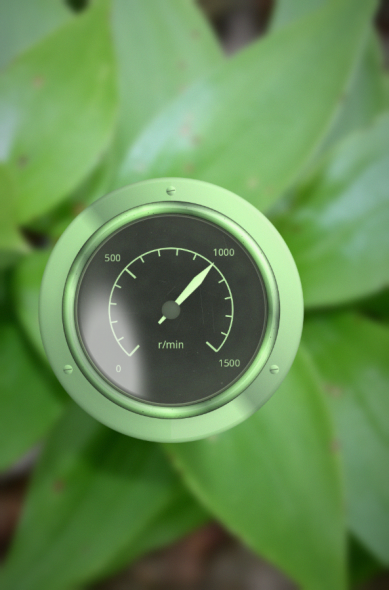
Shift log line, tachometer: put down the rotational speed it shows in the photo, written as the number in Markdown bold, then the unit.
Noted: **1000** rpm
